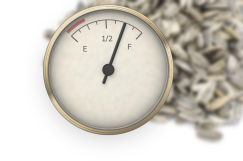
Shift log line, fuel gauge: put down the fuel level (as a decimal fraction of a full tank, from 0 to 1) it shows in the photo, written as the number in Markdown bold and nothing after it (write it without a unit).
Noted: **0.75**
